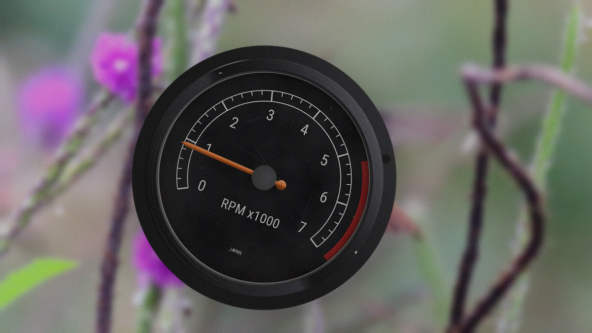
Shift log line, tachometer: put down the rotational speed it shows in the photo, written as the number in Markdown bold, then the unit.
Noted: **900** rpm
